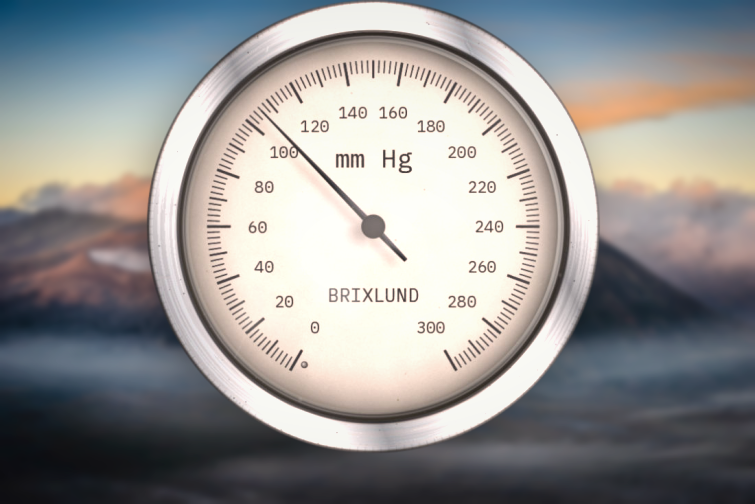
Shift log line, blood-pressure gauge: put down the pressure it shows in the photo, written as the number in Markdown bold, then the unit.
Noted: **106** mmHg
